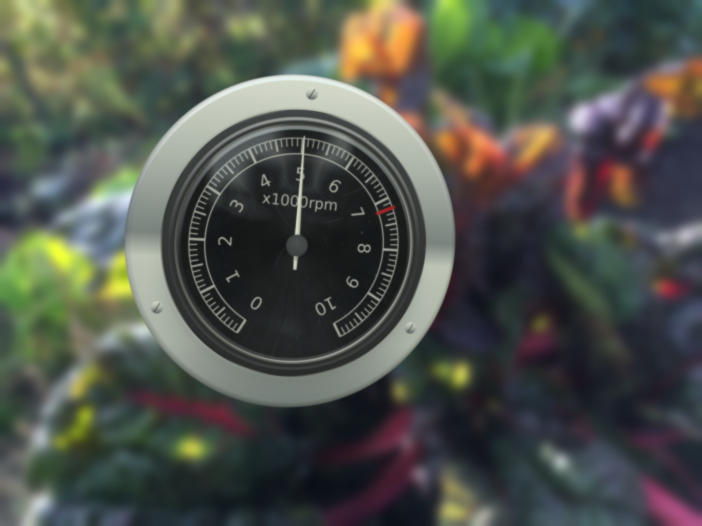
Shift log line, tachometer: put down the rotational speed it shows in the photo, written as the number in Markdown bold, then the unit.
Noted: **5000** rpm
